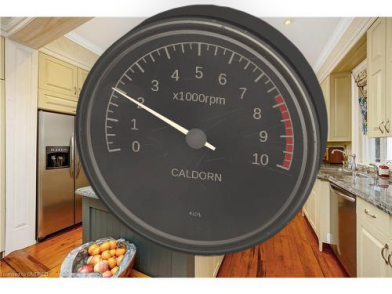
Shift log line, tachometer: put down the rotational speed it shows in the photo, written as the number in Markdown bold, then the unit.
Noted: **2000** rpm
